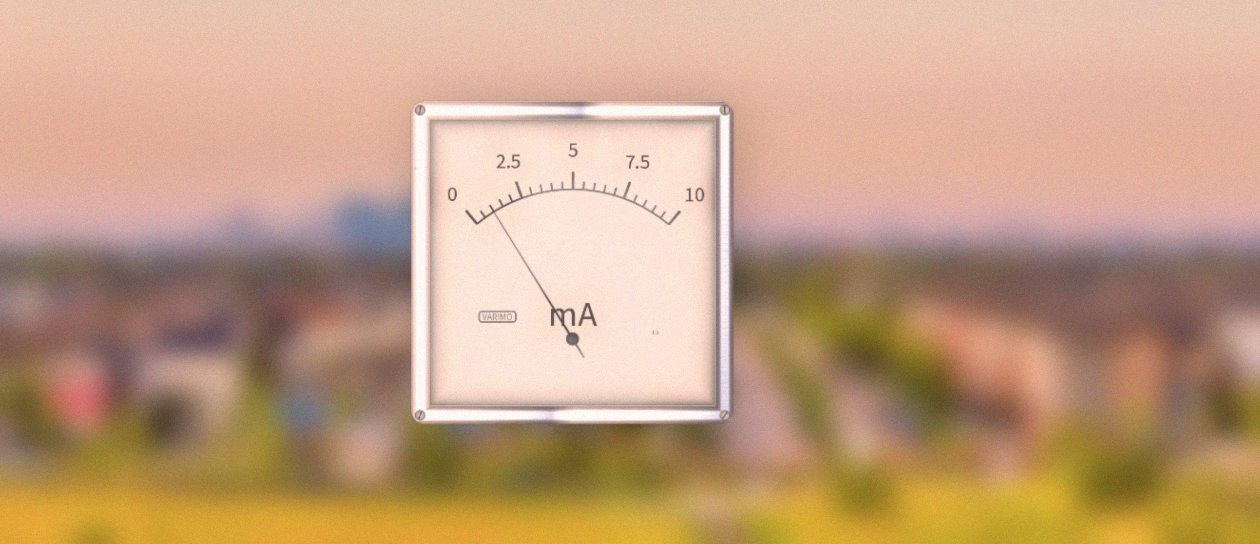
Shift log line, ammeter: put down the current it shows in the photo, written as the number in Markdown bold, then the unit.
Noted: **1** mA
